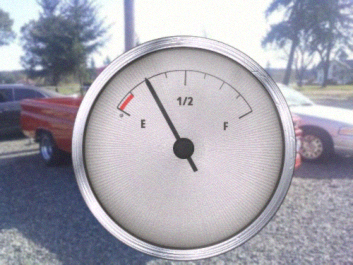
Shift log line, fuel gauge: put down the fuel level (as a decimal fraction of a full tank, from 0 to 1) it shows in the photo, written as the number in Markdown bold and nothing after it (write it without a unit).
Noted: **0.25**
